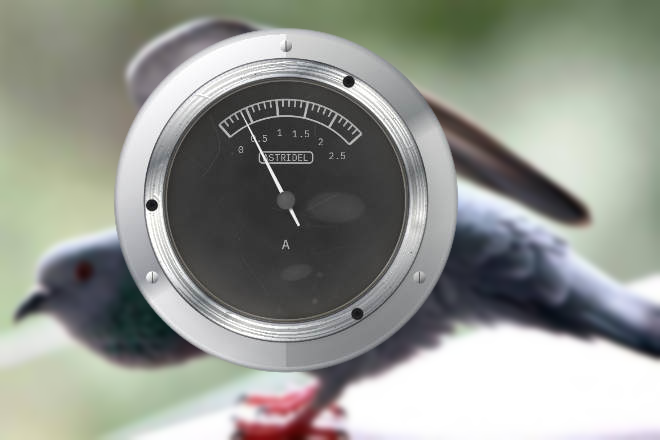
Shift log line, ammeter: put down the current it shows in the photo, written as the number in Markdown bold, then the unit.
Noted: **0.4** A
